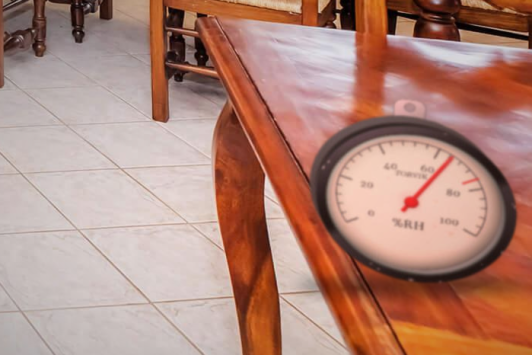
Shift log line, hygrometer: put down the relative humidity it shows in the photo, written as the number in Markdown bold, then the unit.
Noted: **64** %
